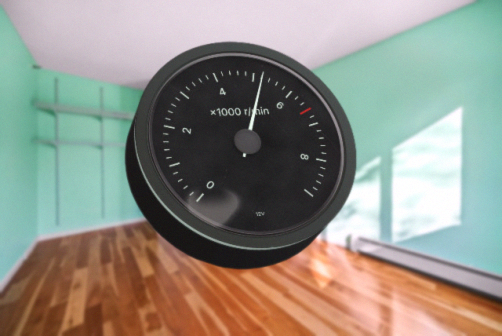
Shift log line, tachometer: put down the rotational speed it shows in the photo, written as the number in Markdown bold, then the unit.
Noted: **5200** rpm
